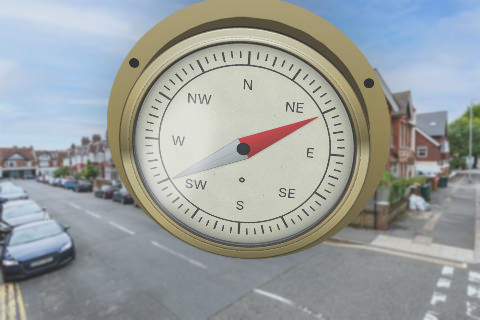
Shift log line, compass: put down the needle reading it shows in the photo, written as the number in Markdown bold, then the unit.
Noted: **60** °
